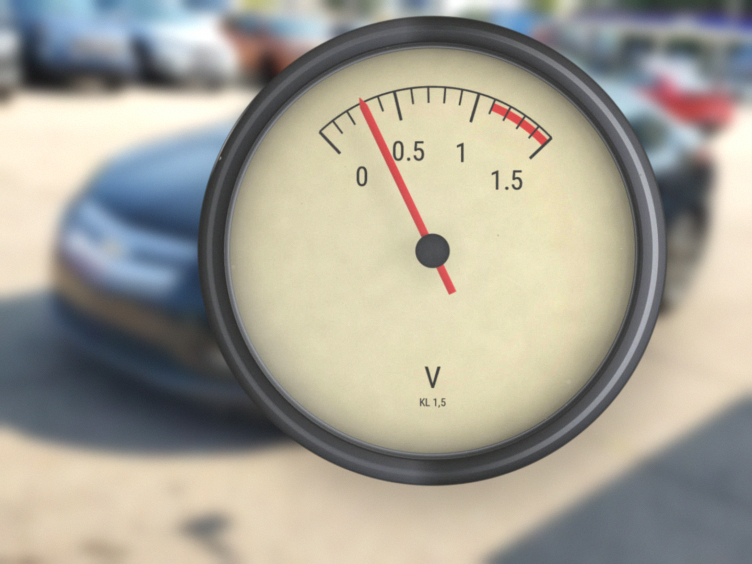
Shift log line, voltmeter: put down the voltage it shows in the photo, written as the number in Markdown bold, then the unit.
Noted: **0.3** V
